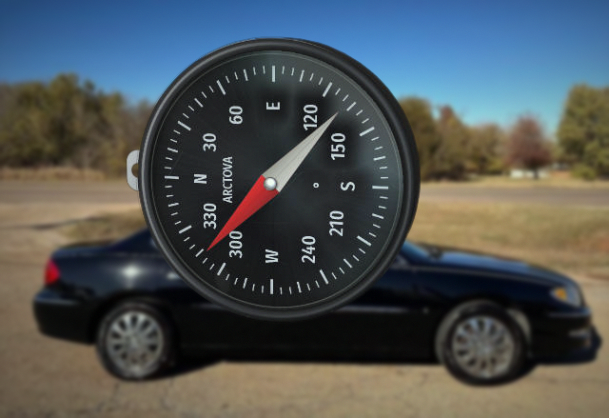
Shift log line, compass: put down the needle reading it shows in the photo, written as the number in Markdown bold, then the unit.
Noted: **312.5** °
